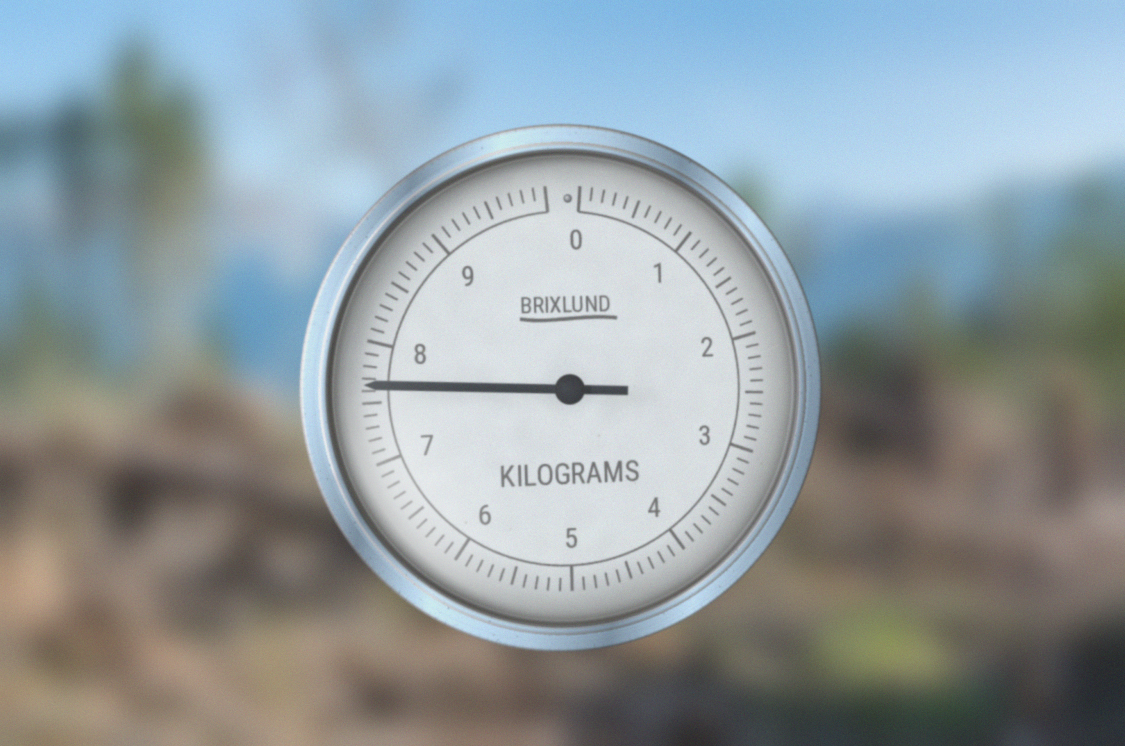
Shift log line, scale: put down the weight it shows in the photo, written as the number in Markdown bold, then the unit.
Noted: **7.65** kg
